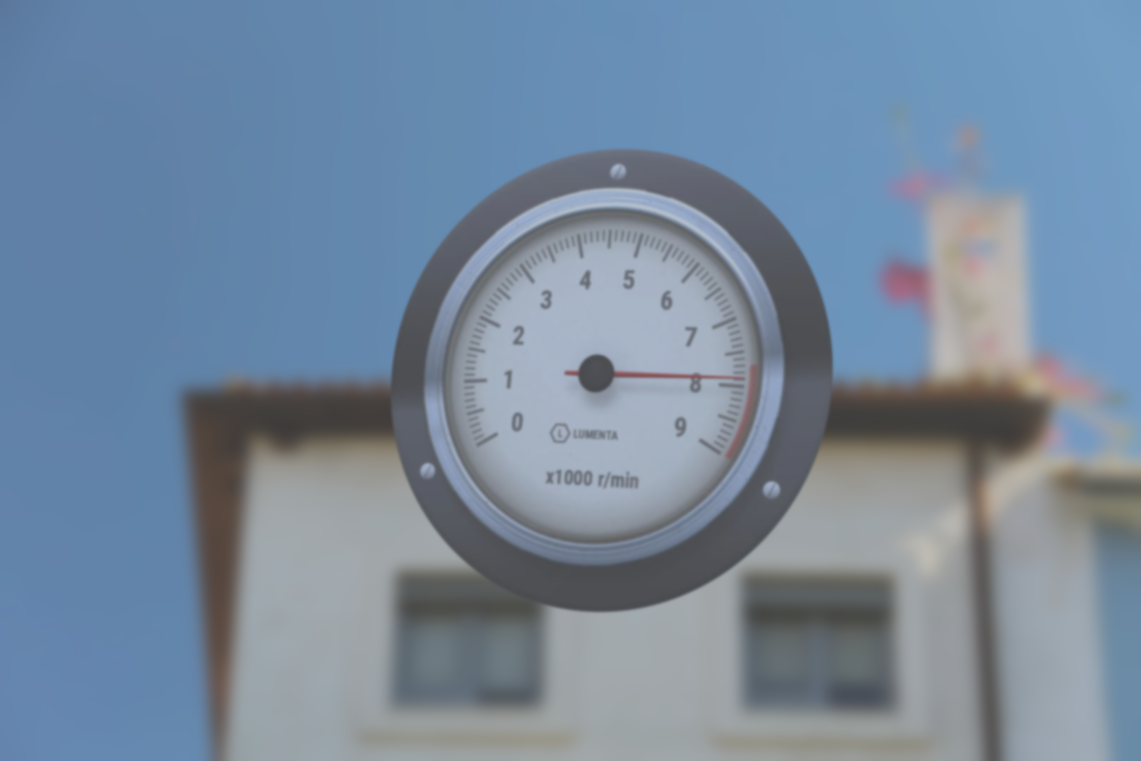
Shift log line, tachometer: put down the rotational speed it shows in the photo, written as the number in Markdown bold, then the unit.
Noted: **7900** rpm
